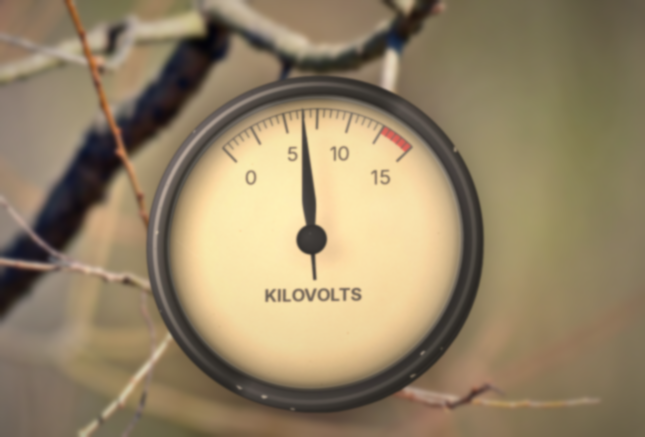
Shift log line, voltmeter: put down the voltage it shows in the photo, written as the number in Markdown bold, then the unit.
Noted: **6.5** kV
